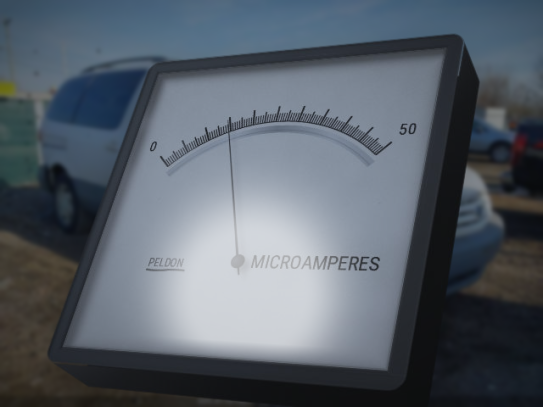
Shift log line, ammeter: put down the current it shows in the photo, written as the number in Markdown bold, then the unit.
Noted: **15** µA
